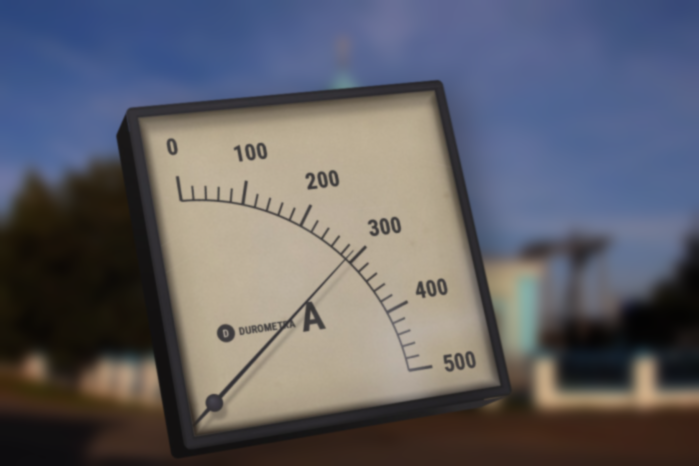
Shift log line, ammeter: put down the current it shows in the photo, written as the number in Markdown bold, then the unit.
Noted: **290** A
